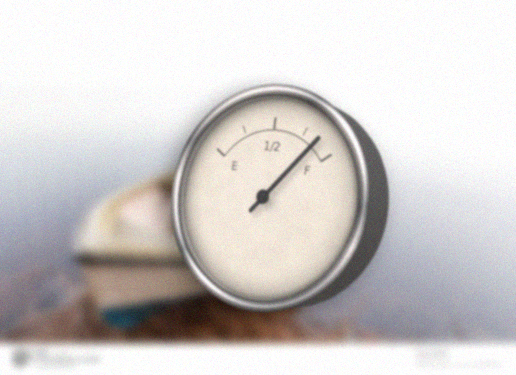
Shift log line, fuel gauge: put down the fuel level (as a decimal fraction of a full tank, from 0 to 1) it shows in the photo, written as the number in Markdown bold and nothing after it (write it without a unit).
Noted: **0.875**
